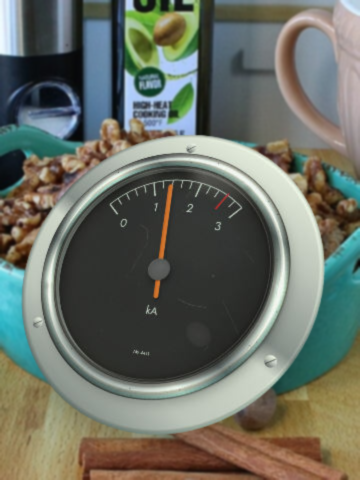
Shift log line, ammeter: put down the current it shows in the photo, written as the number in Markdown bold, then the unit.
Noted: **1.4** kA
